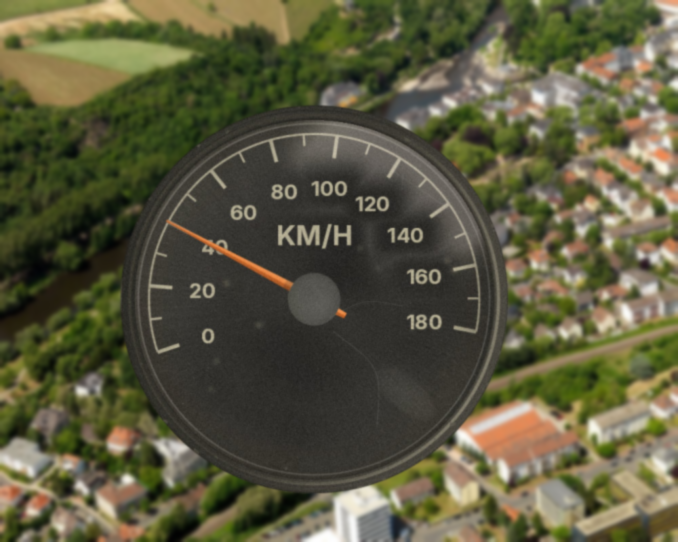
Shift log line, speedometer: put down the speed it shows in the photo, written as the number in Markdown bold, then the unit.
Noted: **40** km/h
